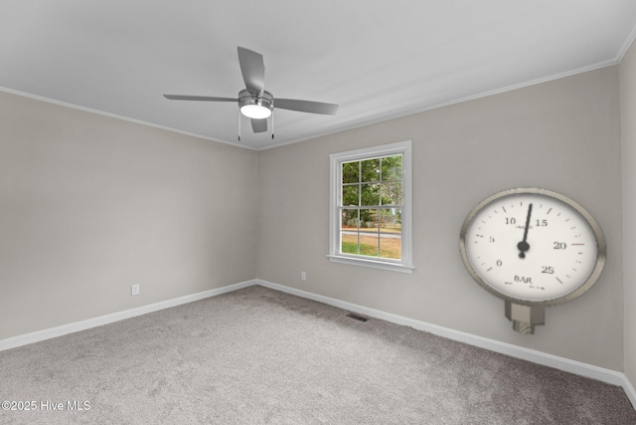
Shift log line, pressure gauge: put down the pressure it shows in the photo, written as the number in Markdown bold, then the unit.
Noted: **13** bar
